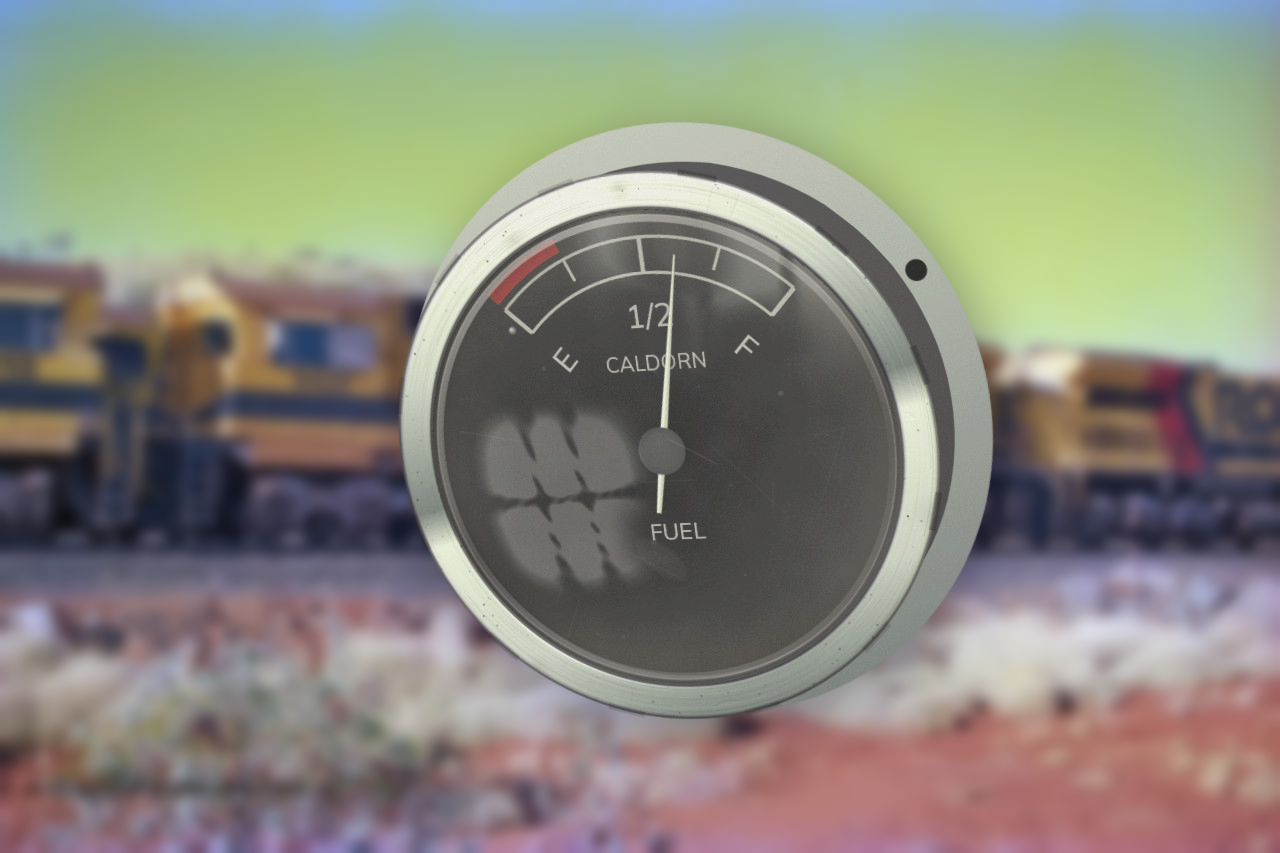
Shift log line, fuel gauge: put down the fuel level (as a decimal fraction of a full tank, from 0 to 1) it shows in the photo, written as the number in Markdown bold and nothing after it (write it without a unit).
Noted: **0.625**
